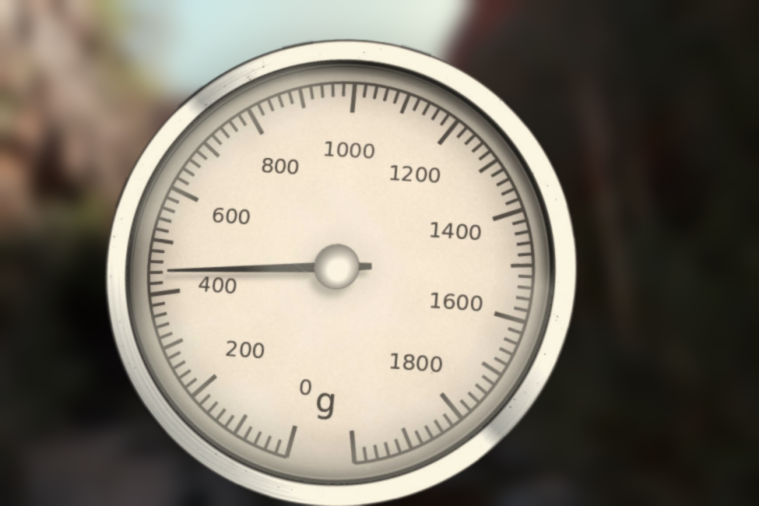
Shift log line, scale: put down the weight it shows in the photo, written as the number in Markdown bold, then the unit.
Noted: **440** g
